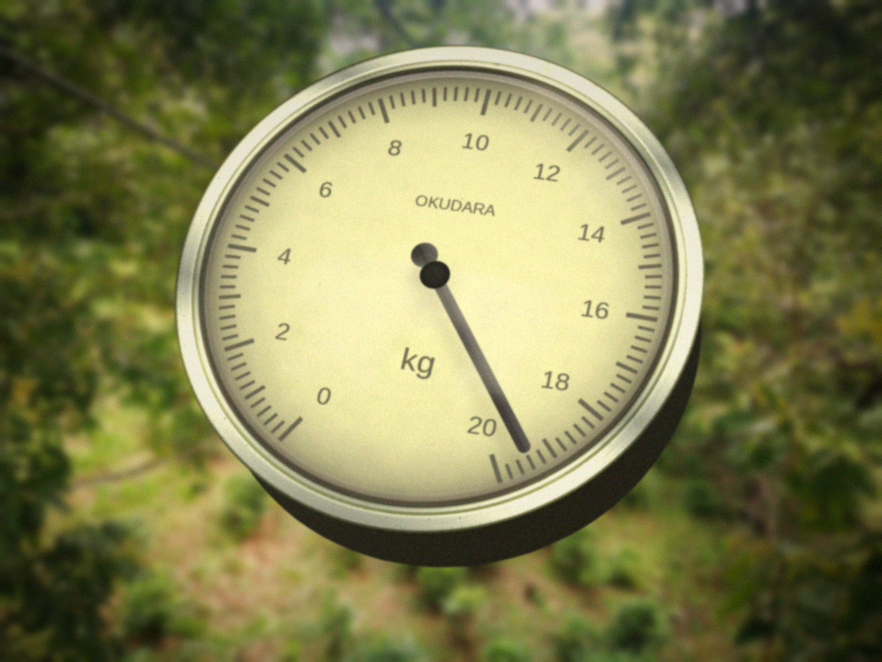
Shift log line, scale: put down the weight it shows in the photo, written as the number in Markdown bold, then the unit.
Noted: **19.4** kg
